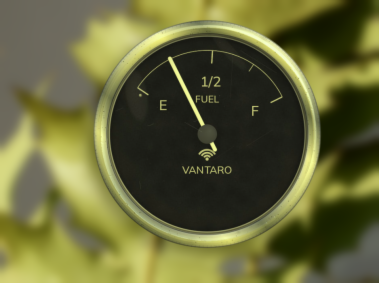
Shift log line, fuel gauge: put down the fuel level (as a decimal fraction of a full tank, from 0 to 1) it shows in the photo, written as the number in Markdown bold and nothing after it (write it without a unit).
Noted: **0.25**
